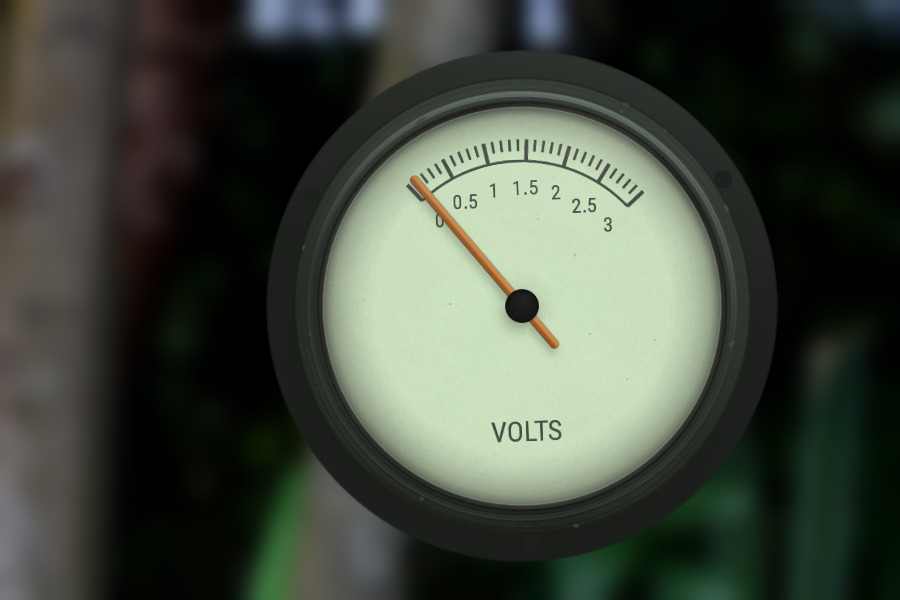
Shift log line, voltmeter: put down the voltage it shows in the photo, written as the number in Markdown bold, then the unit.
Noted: **0.1** V
